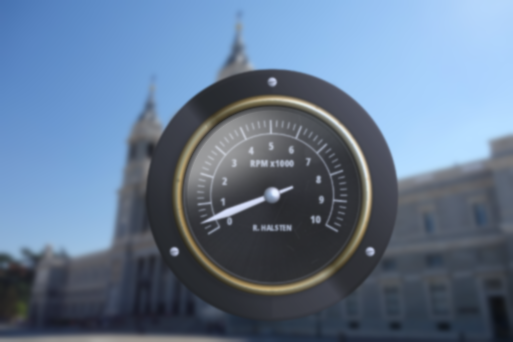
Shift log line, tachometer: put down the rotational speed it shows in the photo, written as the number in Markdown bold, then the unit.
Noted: **400** rpm
